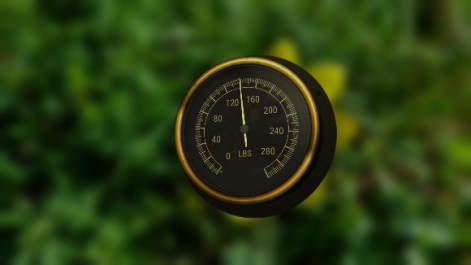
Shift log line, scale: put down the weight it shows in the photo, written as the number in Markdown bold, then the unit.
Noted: **140** lb
